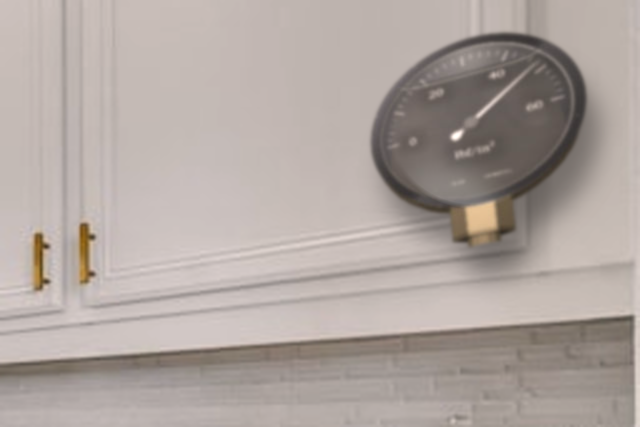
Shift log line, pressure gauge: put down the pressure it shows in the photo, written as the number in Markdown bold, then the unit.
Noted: **48** psi
